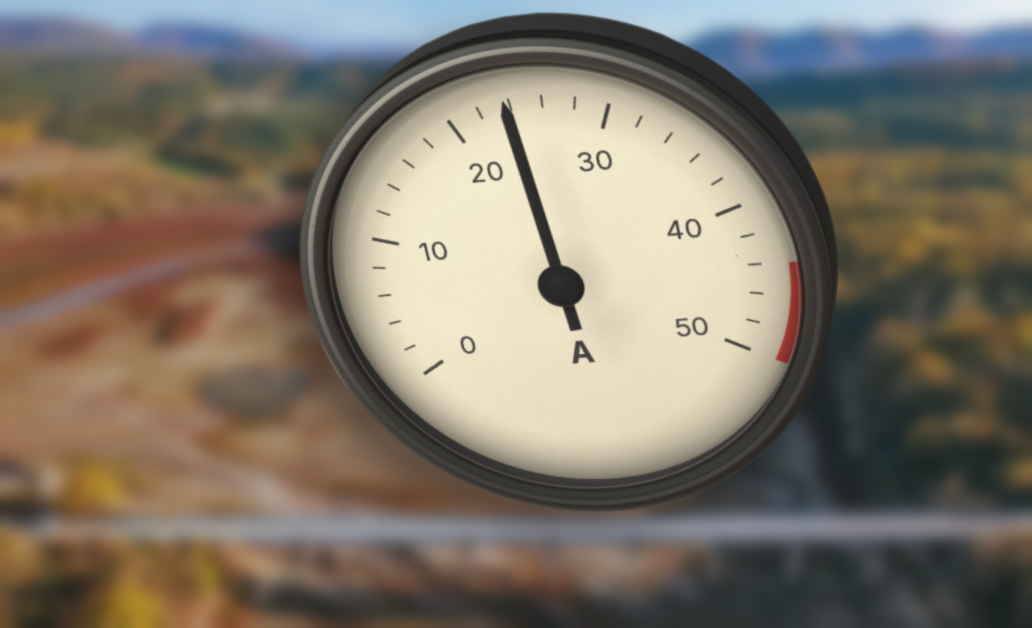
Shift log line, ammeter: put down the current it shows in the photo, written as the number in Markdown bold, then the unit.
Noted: **24** A
